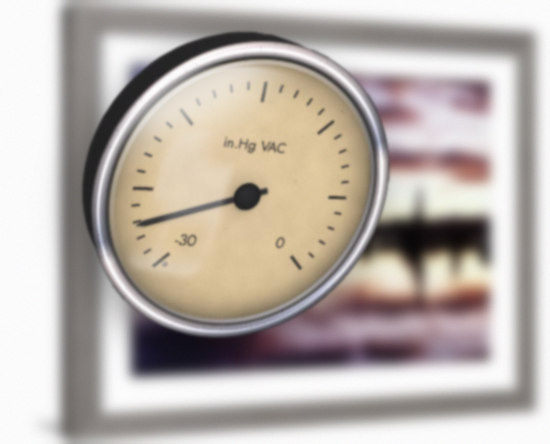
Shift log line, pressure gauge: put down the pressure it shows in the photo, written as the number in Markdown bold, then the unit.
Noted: **-27** inHg
